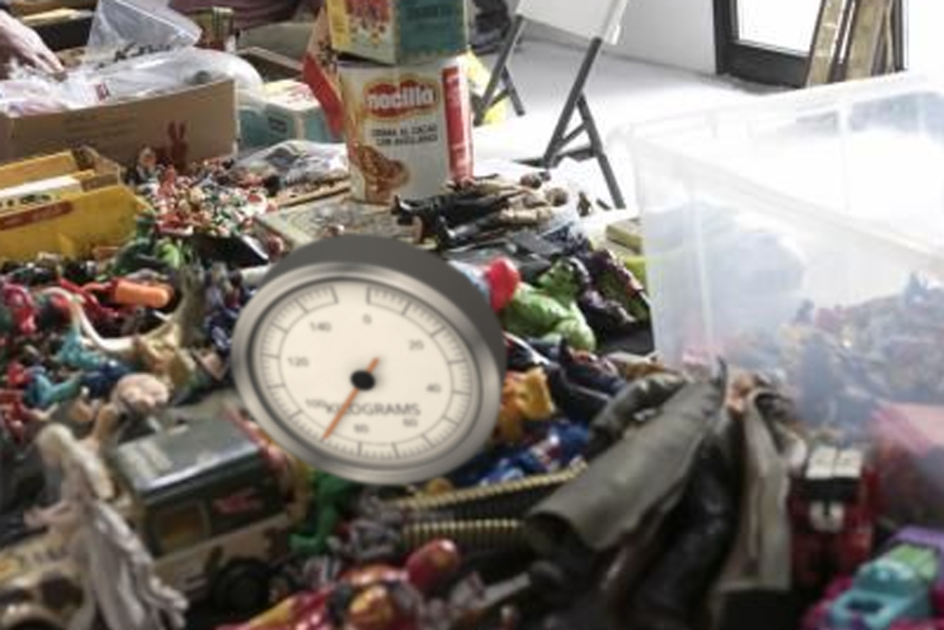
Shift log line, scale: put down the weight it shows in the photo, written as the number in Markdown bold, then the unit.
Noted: **90** kg
